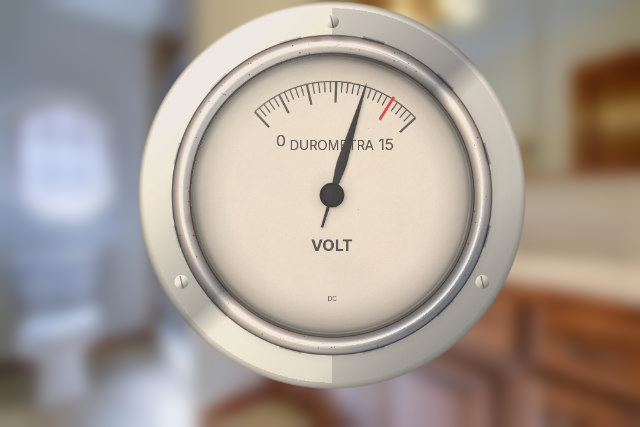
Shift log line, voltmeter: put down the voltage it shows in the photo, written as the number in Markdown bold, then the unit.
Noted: **10** V
